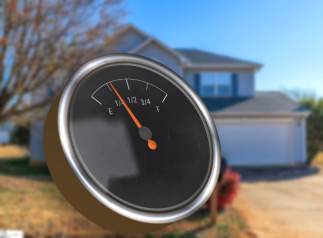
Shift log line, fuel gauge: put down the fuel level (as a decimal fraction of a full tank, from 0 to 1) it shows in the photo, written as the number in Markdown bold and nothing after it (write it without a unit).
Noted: **0.25**
